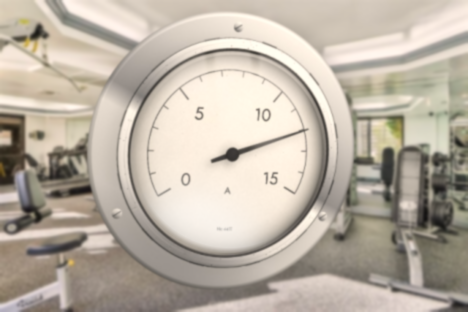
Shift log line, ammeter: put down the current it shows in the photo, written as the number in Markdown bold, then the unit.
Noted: **12** A
